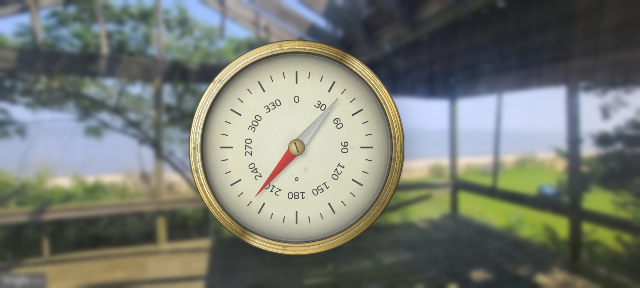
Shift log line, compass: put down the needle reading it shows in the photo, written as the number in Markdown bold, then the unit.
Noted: **220** °
